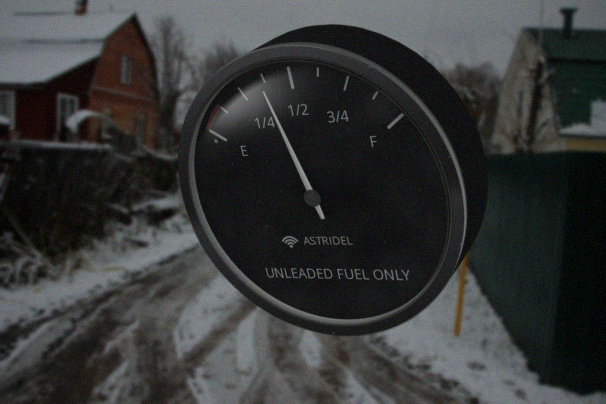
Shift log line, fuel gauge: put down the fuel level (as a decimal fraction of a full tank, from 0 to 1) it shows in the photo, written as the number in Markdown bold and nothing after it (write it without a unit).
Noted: **0.375**
